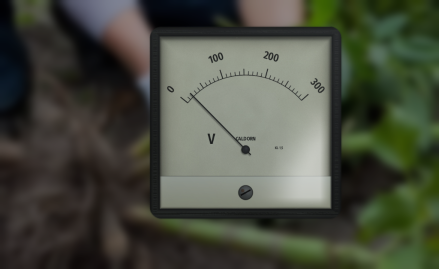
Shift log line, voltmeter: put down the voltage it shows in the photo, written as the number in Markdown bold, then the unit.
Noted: **20** V
